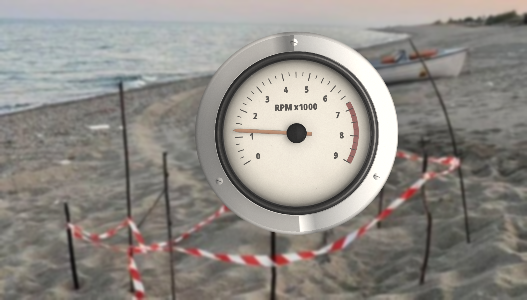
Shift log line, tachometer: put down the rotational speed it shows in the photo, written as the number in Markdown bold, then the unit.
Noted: **1250** rpm
